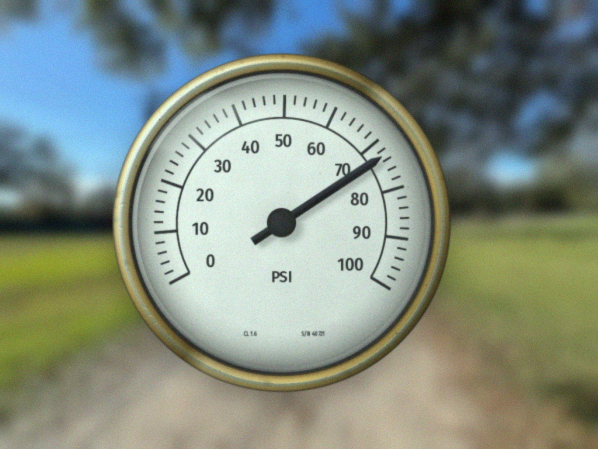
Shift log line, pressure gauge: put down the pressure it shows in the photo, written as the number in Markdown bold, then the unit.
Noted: **73** psi
